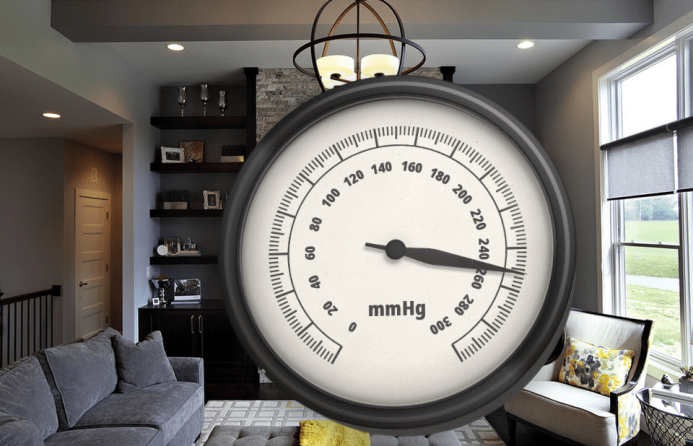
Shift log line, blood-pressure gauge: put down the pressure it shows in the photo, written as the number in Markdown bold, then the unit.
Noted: **252** mmHg
